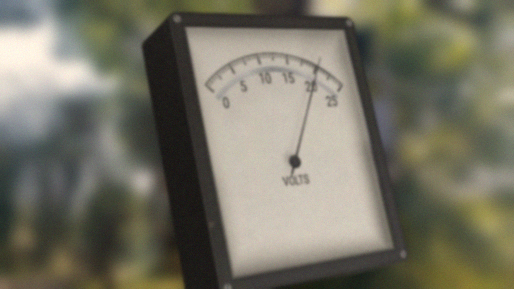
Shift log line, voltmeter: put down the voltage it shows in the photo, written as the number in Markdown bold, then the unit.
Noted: **20** V
